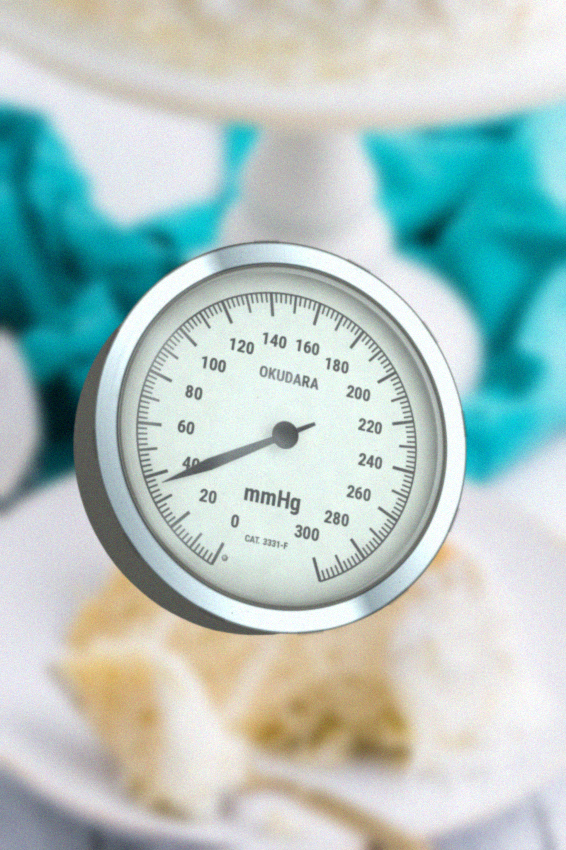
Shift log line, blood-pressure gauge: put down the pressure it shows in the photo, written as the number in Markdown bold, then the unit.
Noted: **36** mmHg
